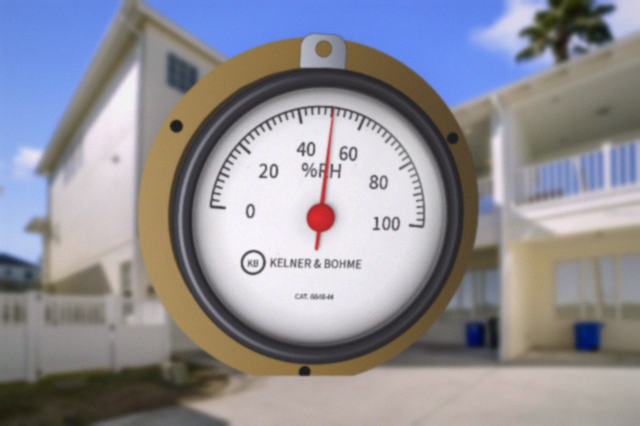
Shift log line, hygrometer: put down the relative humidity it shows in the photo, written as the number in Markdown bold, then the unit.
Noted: **50** %
